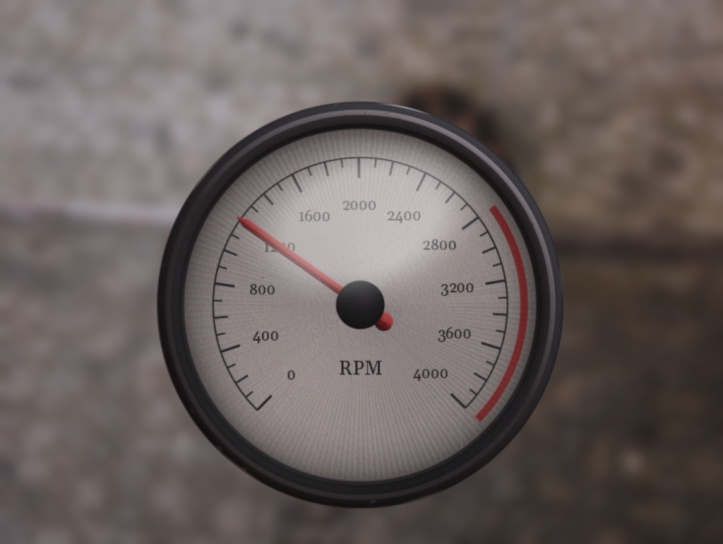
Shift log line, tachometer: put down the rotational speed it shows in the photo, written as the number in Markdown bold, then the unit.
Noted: **1200** rpm
